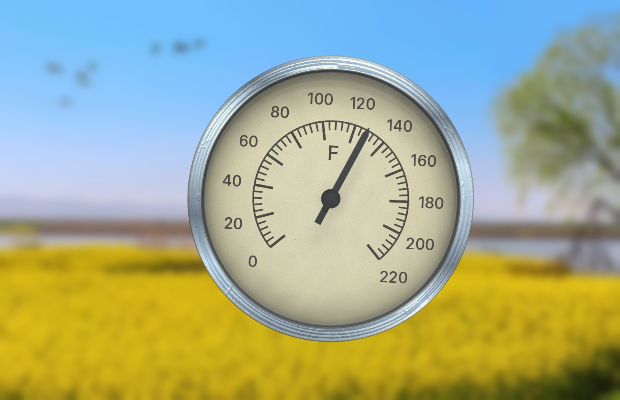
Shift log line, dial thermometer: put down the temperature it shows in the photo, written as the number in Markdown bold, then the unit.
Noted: **128** °F
